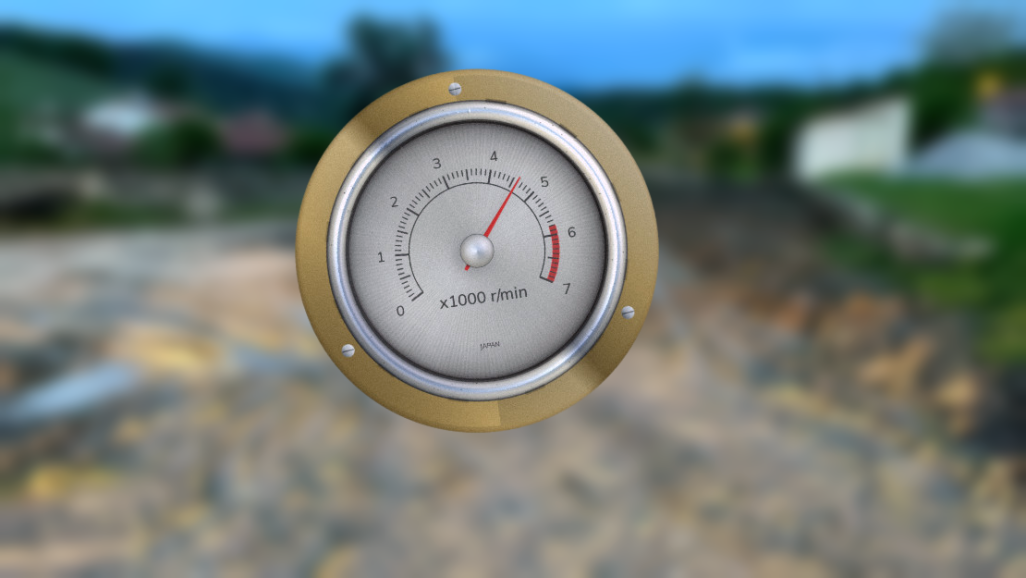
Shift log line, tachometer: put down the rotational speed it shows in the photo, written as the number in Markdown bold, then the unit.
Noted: **4600** rpm
